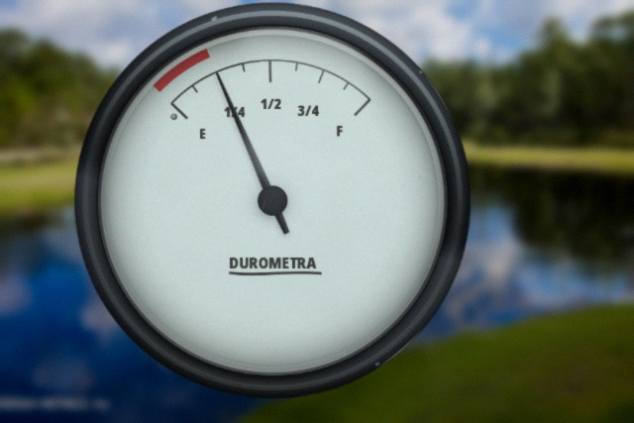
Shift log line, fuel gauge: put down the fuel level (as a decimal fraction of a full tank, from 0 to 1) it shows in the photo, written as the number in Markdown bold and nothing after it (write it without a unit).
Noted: **0.25**
